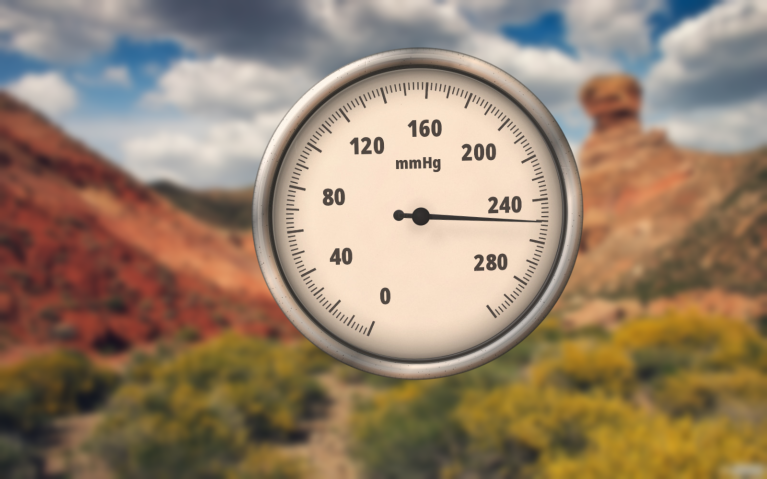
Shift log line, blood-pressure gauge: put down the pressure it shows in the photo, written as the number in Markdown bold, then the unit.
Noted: **250** mmHg
